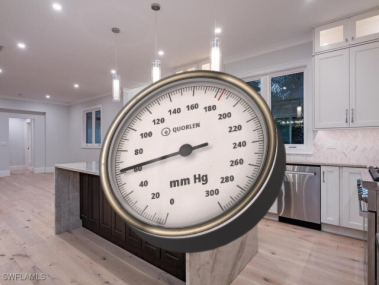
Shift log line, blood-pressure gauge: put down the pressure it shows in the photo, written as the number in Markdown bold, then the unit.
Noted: **60** mmHg
